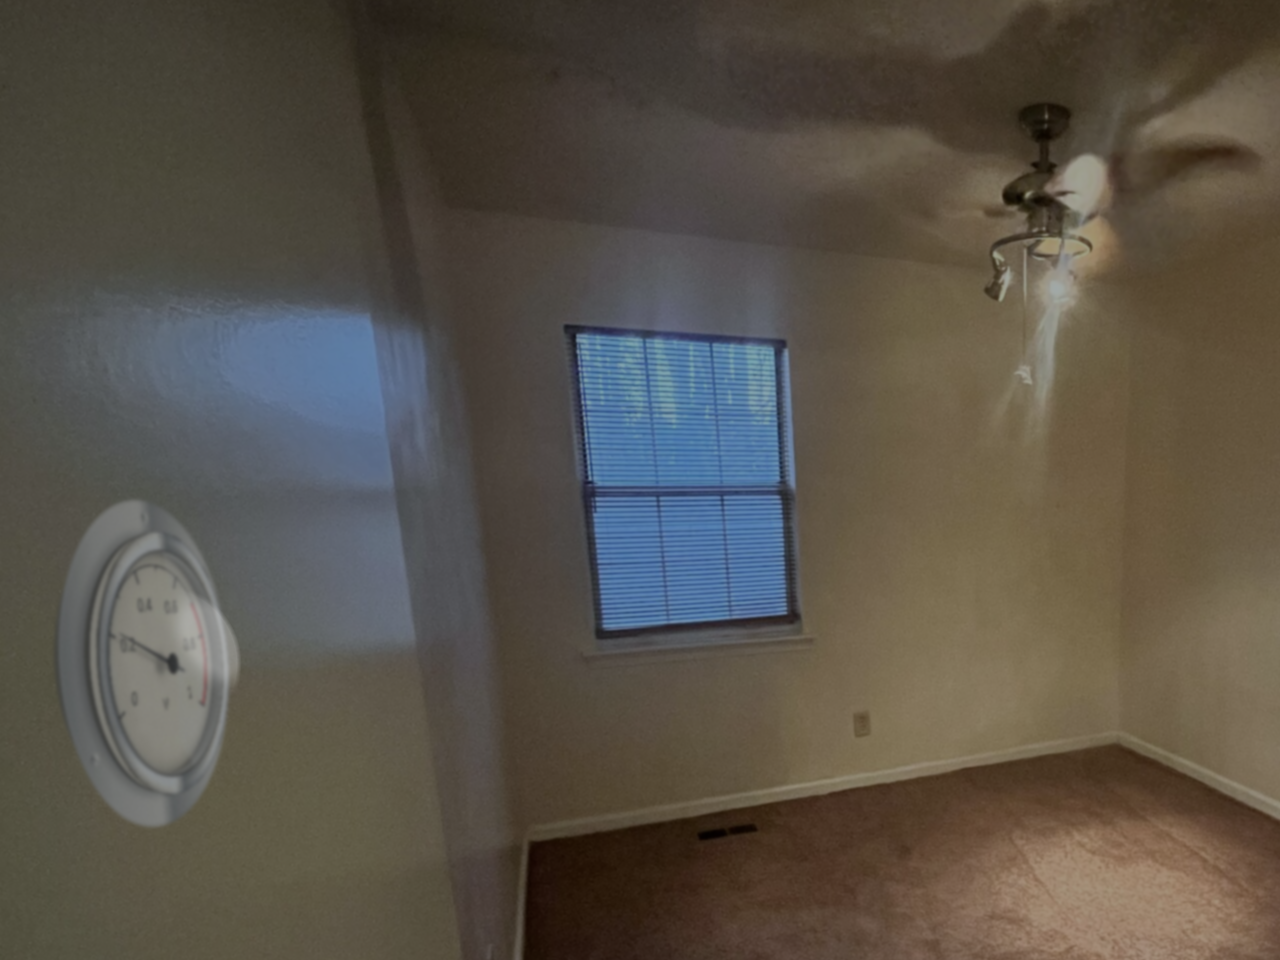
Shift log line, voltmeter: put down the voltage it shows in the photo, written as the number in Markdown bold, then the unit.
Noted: **0.2** V
